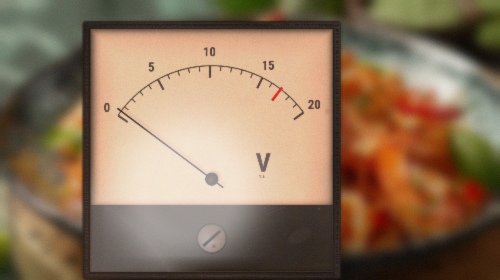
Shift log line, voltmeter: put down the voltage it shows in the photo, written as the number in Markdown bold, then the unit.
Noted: **0.5** V
